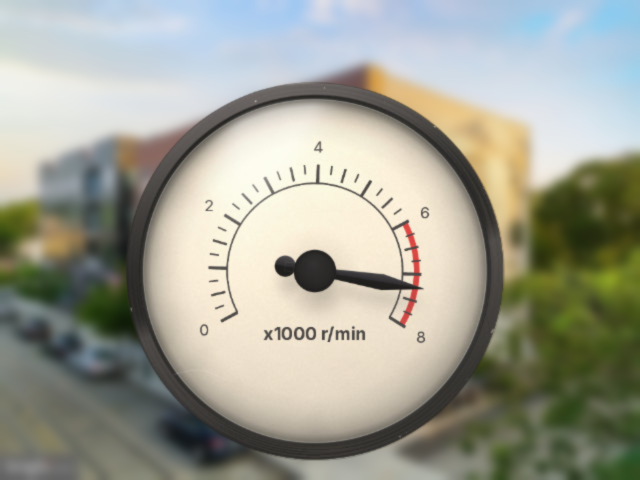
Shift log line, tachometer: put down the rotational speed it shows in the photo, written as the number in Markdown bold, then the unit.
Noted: **7250** rpm
